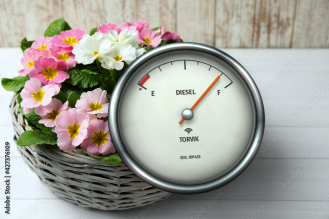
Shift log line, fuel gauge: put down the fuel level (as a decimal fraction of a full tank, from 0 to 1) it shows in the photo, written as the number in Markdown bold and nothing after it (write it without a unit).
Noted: **0.875**
